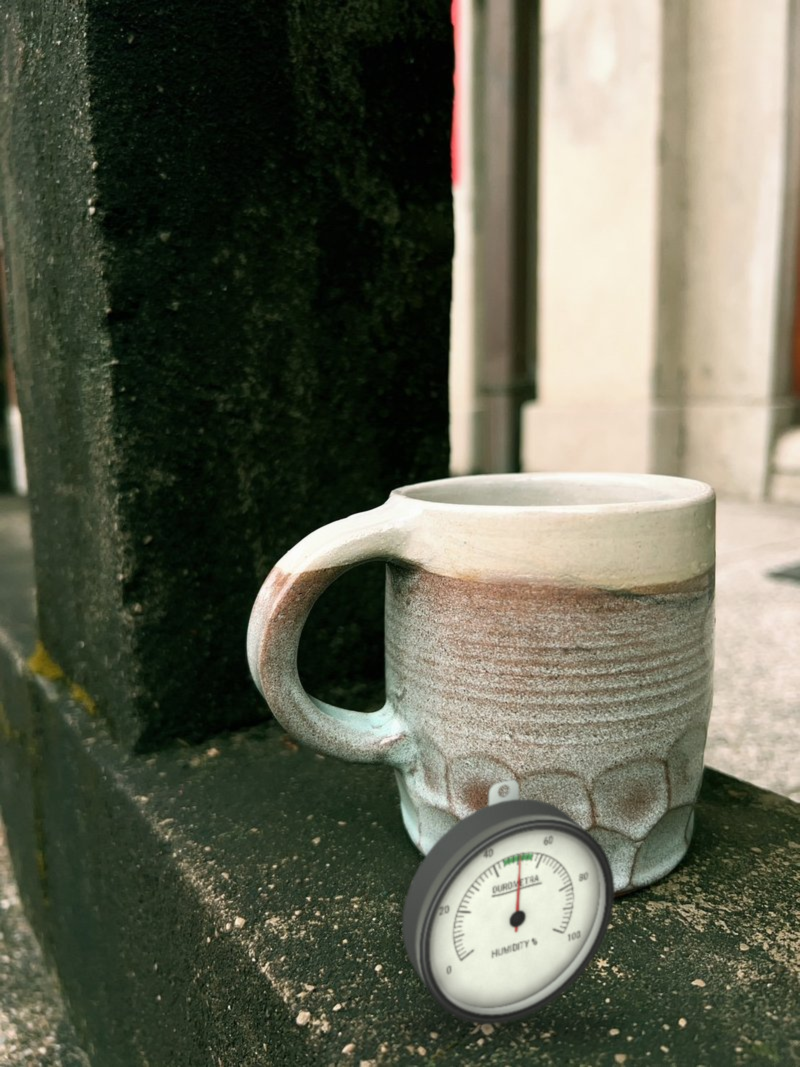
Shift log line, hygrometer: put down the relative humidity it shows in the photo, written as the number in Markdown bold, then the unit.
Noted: **50** %
